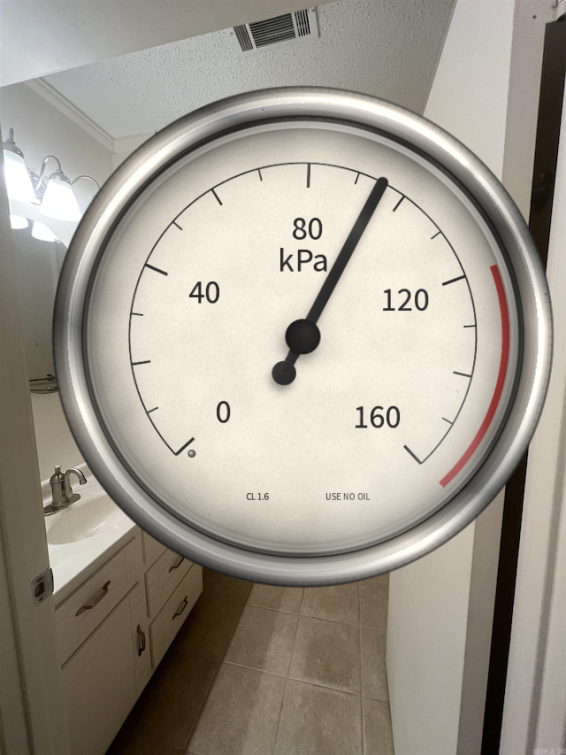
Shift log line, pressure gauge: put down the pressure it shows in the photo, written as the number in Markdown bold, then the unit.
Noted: **95** kPa
